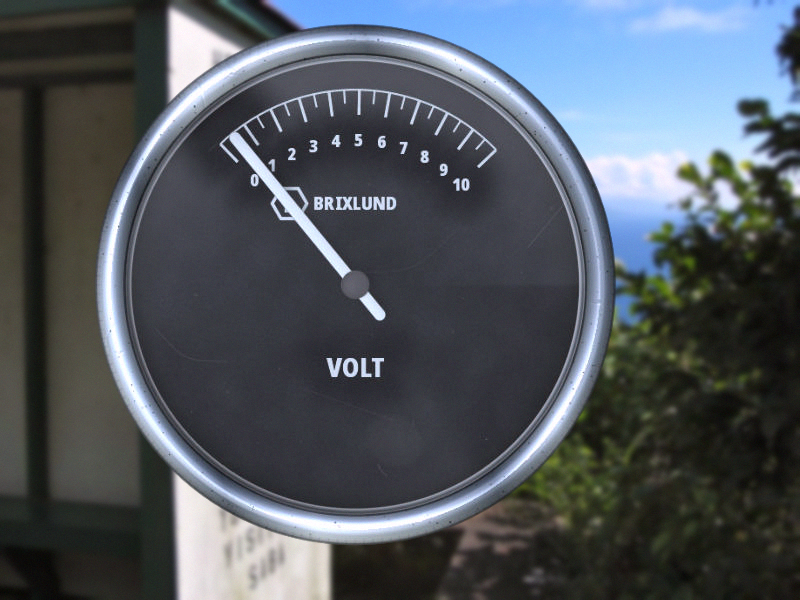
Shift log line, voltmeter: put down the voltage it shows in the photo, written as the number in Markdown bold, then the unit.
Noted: **0.5** V
